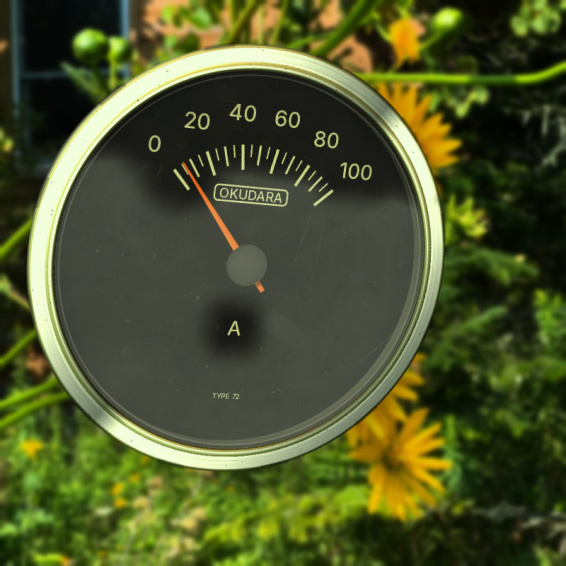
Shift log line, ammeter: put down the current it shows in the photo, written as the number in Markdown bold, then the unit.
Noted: **5** A
